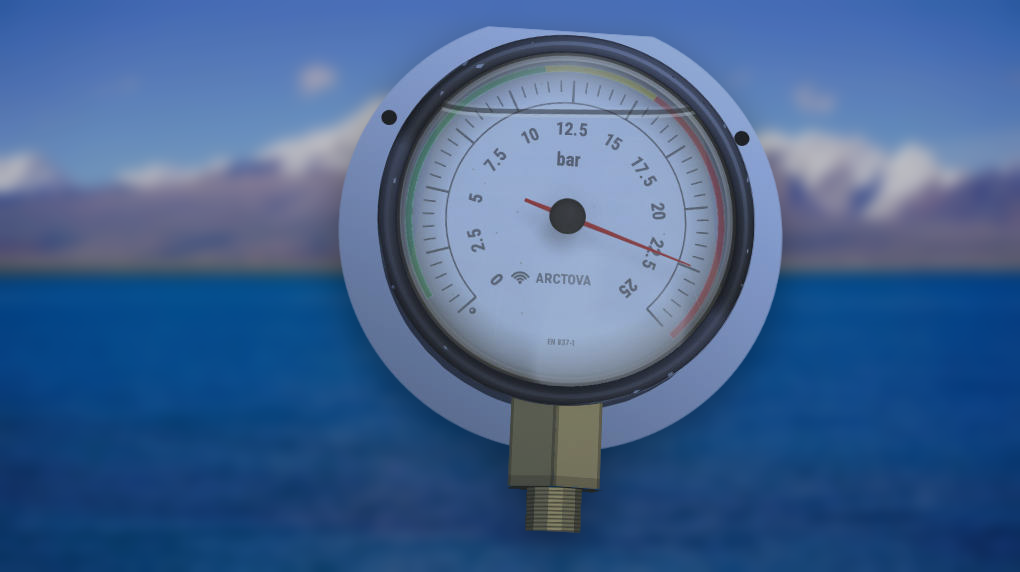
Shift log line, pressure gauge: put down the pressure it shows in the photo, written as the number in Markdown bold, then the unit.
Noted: **22.5** bar
